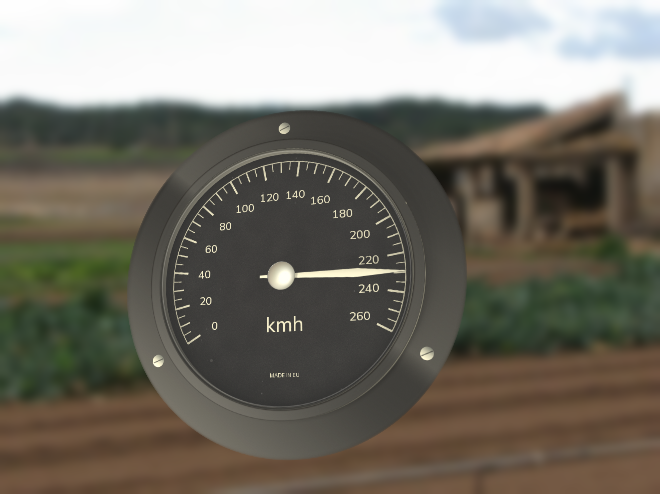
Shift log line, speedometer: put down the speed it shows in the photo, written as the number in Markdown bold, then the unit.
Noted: **230** km/h
